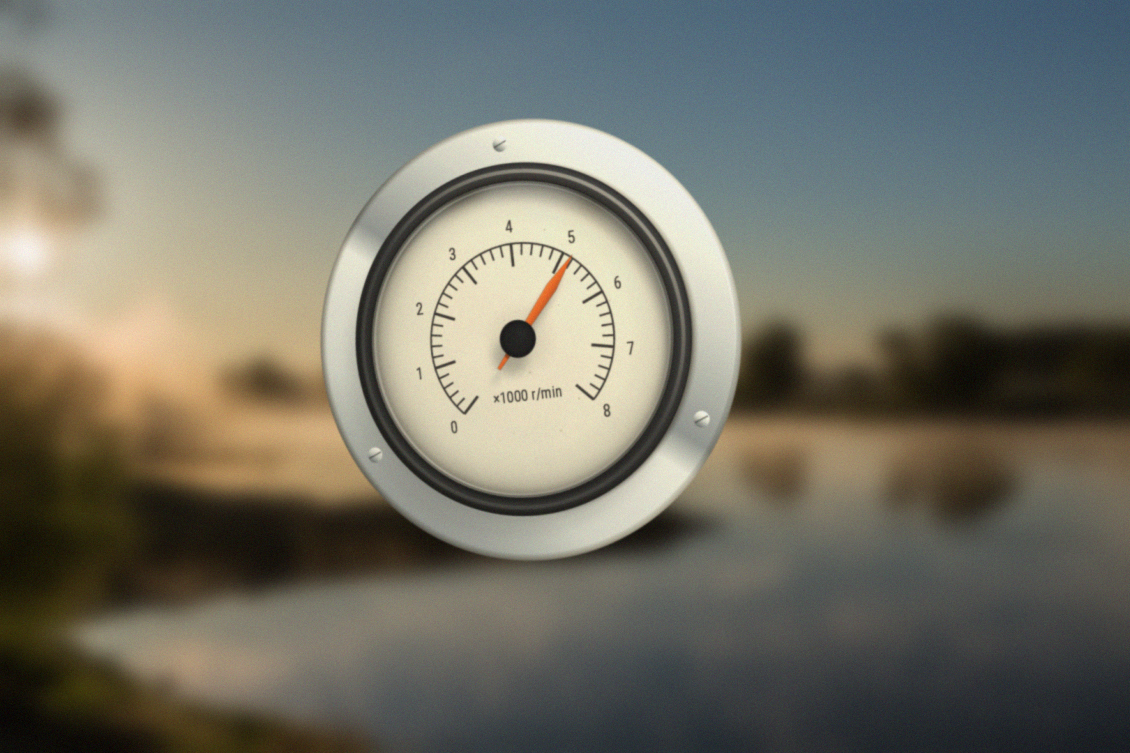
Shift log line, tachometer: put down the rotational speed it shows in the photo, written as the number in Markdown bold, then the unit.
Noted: **5200** rpm
